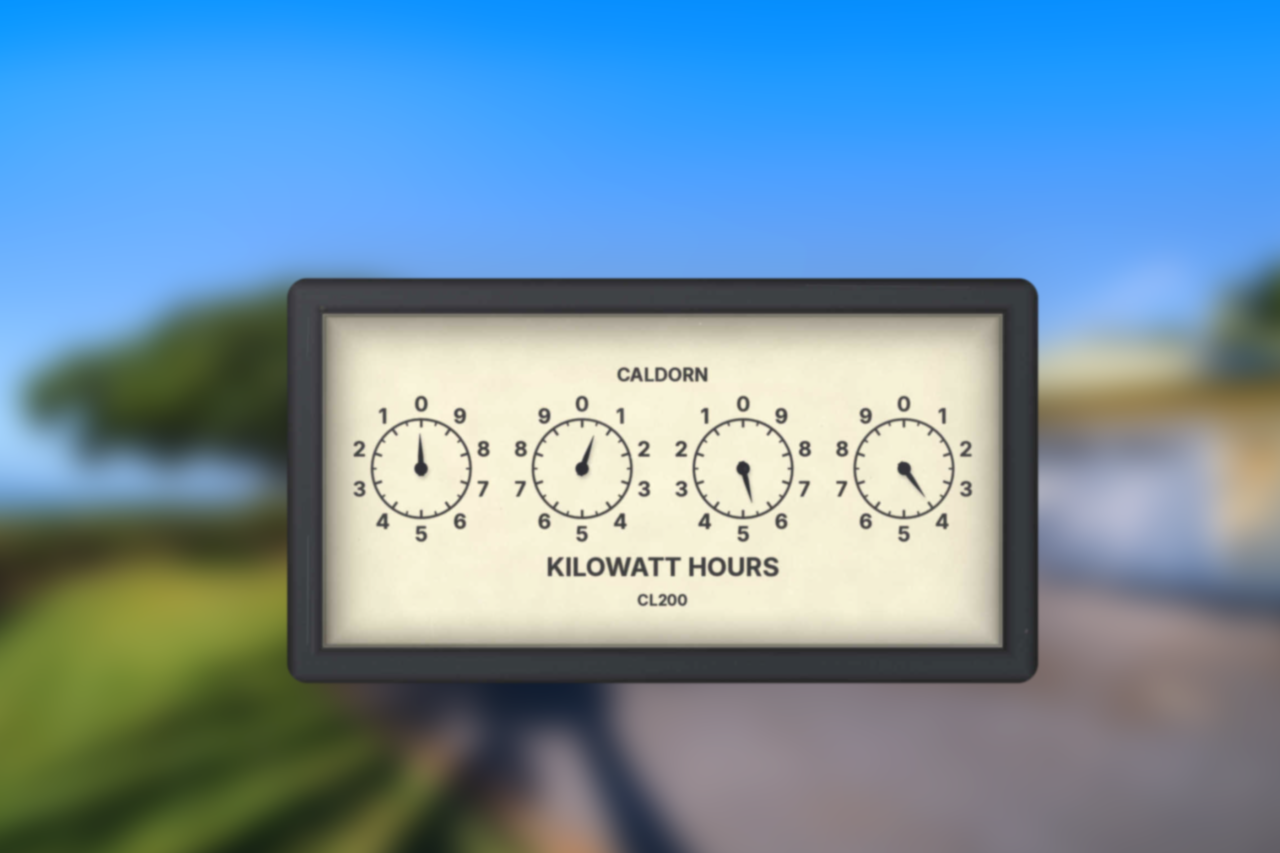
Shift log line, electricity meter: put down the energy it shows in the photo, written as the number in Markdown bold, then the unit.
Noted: **54** kWh
